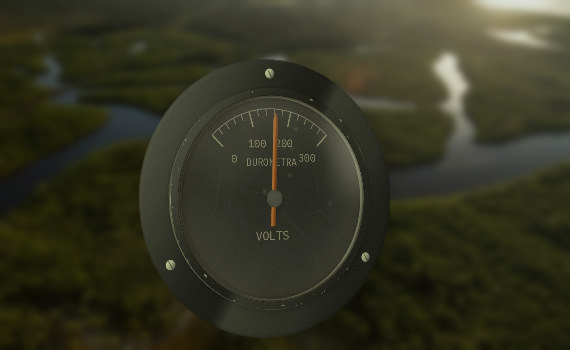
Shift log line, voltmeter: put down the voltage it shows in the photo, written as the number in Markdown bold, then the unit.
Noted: **160** V
